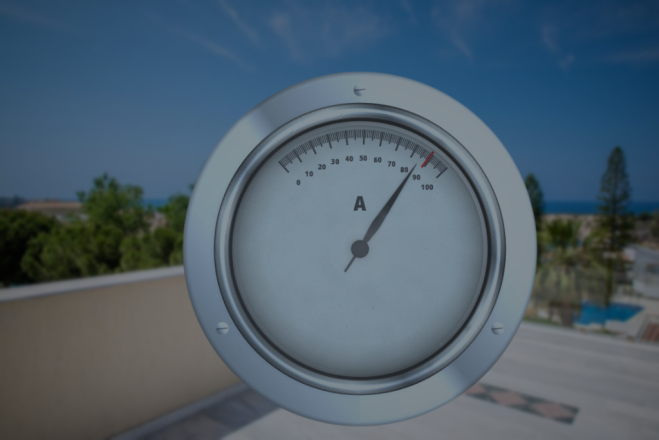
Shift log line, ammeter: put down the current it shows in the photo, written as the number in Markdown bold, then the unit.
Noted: **85** A
